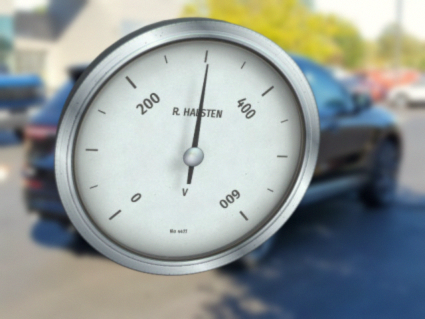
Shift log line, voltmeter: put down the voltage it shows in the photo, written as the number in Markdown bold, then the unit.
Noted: **300** V
